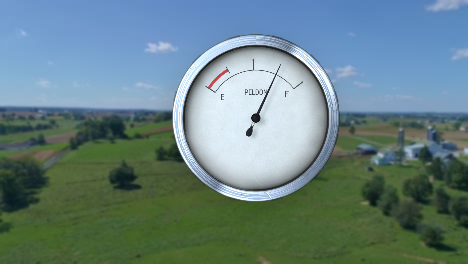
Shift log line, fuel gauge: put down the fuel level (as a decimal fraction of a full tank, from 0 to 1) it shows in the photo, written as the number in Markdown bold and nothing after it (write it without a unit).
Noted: **0.75**
